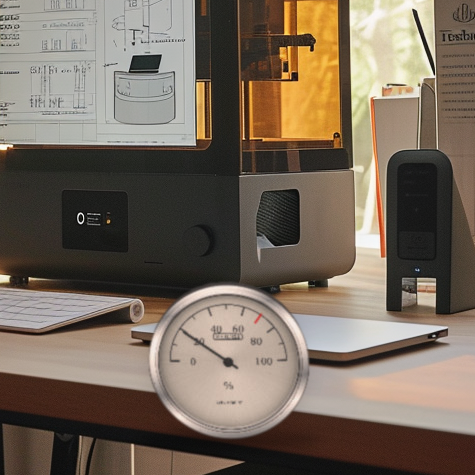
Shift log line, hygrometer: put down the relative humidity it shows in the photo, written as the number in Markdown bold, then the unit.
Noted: **20** %
